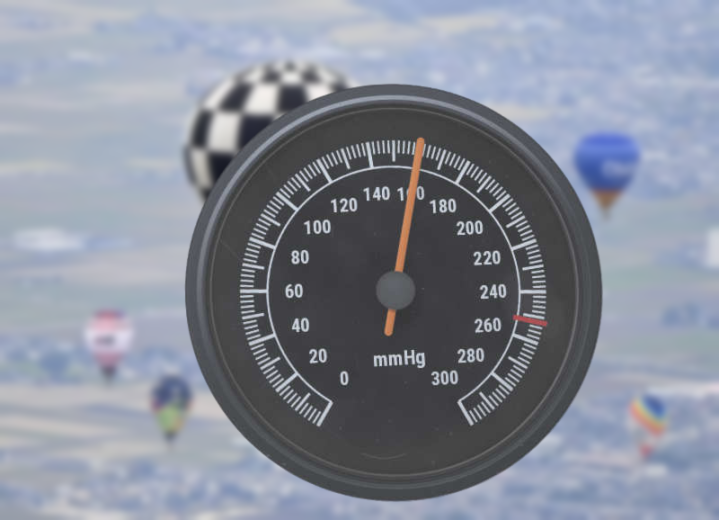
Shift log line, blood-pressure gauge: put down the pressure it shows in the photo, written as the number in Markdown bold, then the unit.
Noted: **160** mmHg
